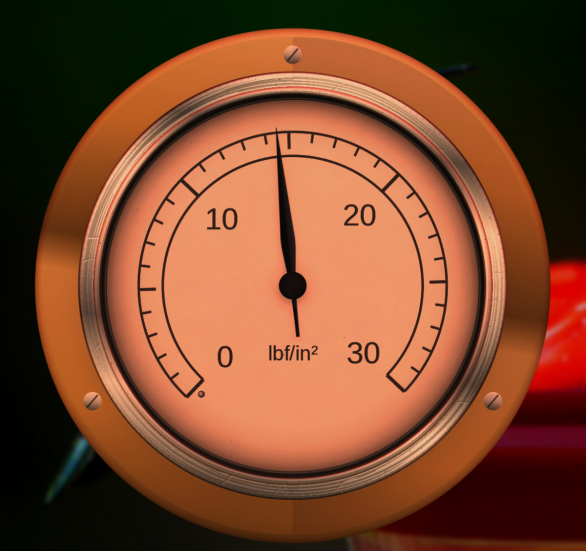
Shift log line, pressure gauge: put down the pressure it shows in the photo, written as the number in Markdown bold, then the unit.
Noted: **14.5** psi
